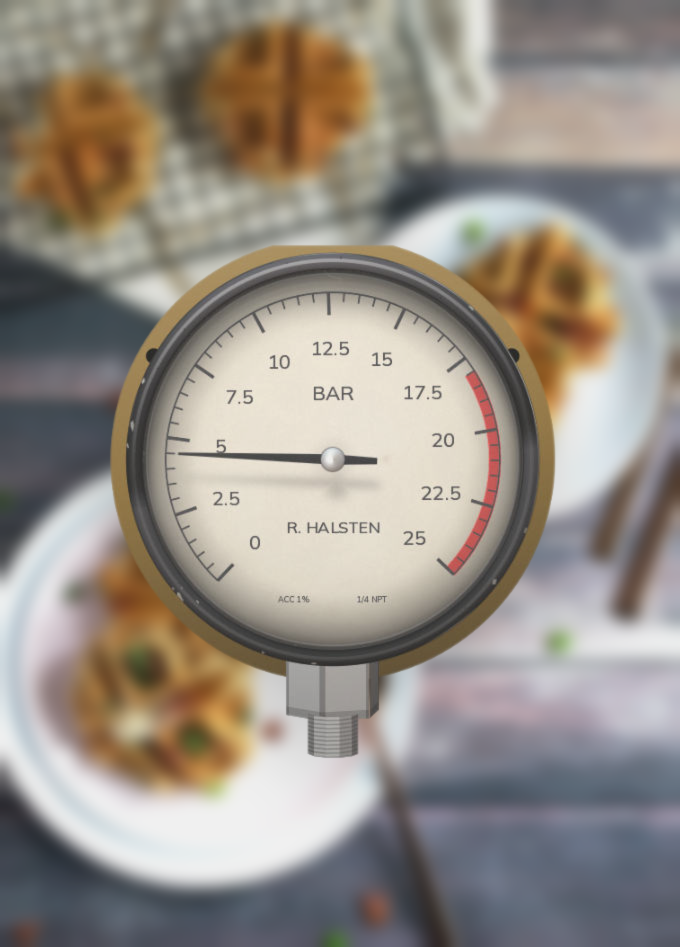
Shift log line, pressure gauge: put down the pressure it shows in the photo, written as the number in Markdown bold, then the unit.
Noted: **4.5** bar
